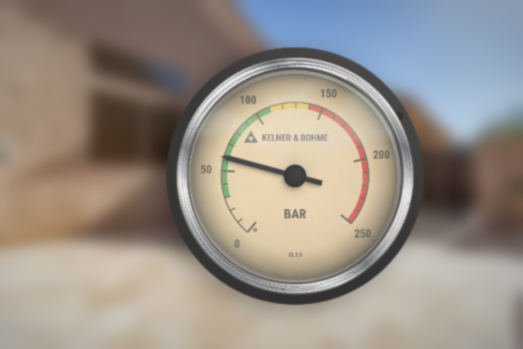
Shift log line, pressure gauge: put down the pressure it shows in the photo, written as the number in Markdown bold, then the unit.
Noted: **60** bar
